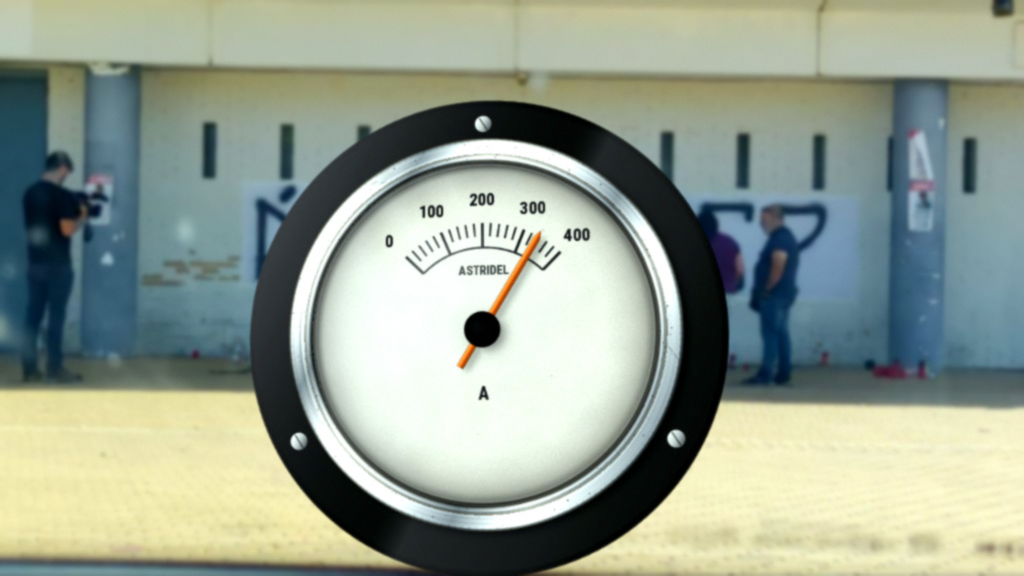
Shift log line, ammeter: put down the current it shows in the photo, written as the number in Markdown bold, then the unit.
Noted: **340** A
